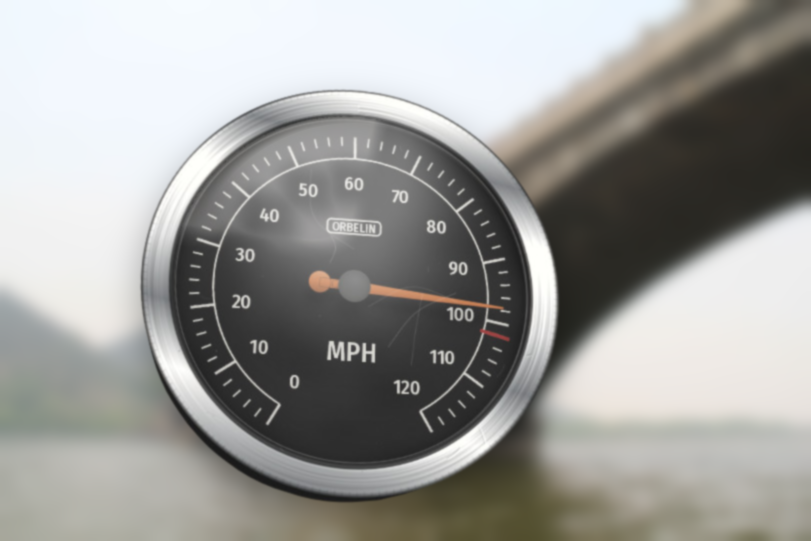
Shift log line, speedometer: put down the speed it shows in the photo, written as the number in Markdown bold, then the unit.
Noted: **98** mph
